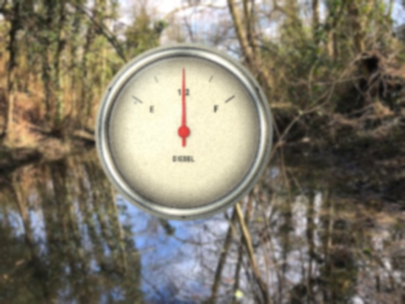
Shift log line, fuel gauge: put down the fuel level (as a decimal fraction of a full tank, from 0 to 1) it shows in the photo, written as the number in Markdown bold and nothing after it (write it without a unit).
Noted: **0.5**
